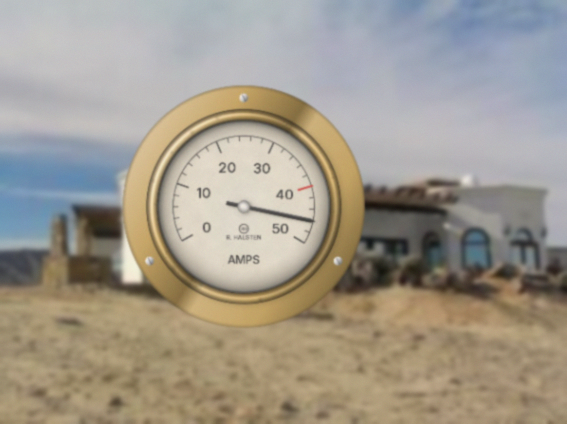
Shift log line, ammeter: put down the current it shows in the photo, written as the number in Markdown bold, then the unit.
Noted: **46** A
